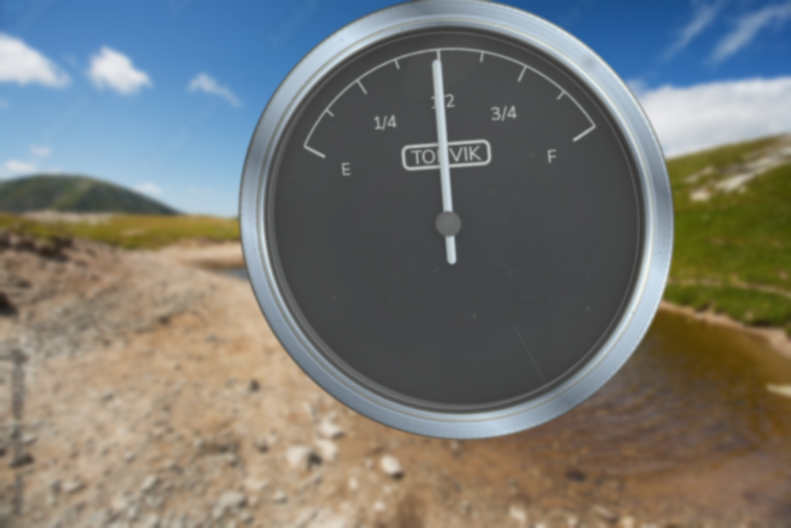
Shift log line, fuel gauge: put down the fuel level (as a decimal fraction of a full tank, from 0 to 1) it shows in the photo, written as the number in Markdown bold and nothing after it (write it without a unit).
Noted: **0.5**
